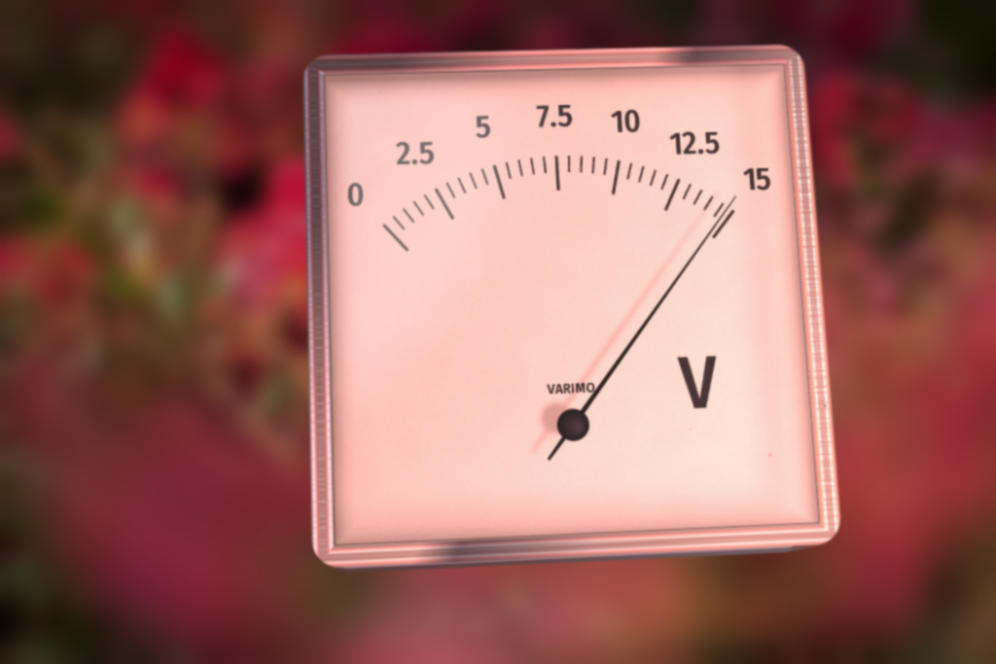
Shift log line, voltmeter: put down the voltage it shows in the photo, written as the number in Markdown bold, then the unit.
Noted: **14.75** V
